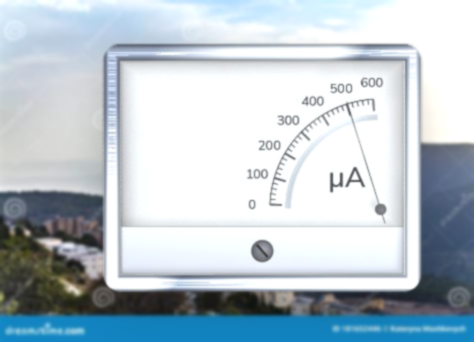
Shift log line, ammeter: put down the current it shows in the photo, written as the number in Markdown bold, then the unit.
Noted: **500** µA
